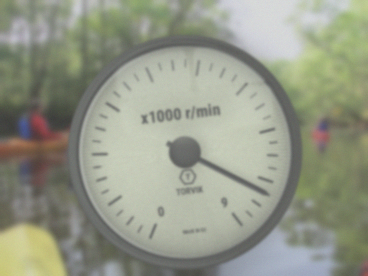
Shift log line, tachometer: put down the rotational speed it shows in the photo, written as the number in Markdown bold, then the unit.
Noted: **8250** rpm
